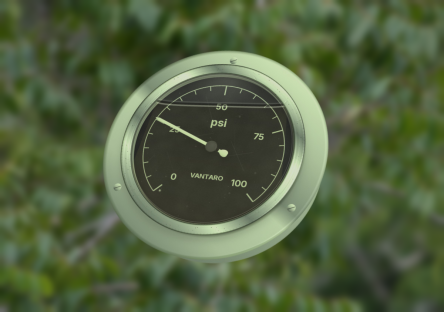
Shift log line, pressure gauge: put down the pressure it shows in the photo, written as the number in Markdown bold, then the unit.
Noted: **25** psi
